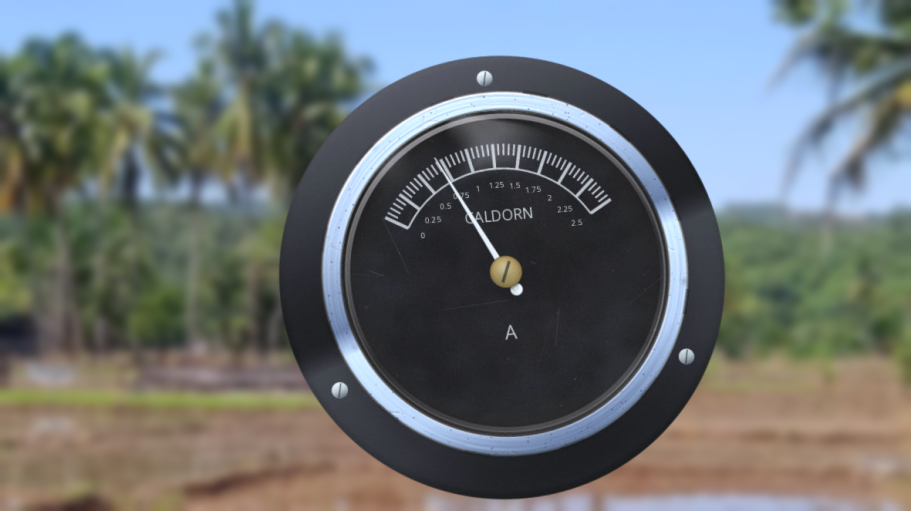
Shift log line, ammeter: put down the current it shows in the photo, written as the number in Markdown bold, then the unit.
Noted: **0.7** A
